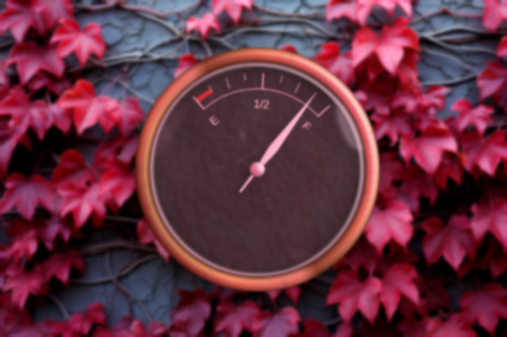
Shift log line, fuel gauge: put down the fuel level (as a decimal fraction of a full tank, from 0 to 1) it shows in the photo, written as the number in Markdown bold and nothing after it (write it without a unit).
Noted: **0.875**
